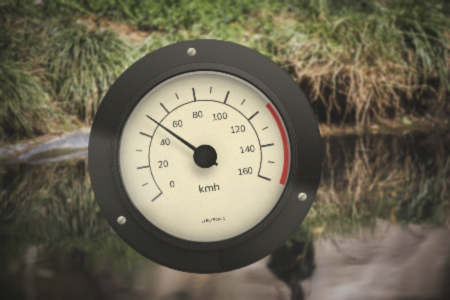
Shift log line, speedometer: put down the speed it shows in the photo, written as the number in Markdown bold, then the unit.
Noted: **50** km/h
